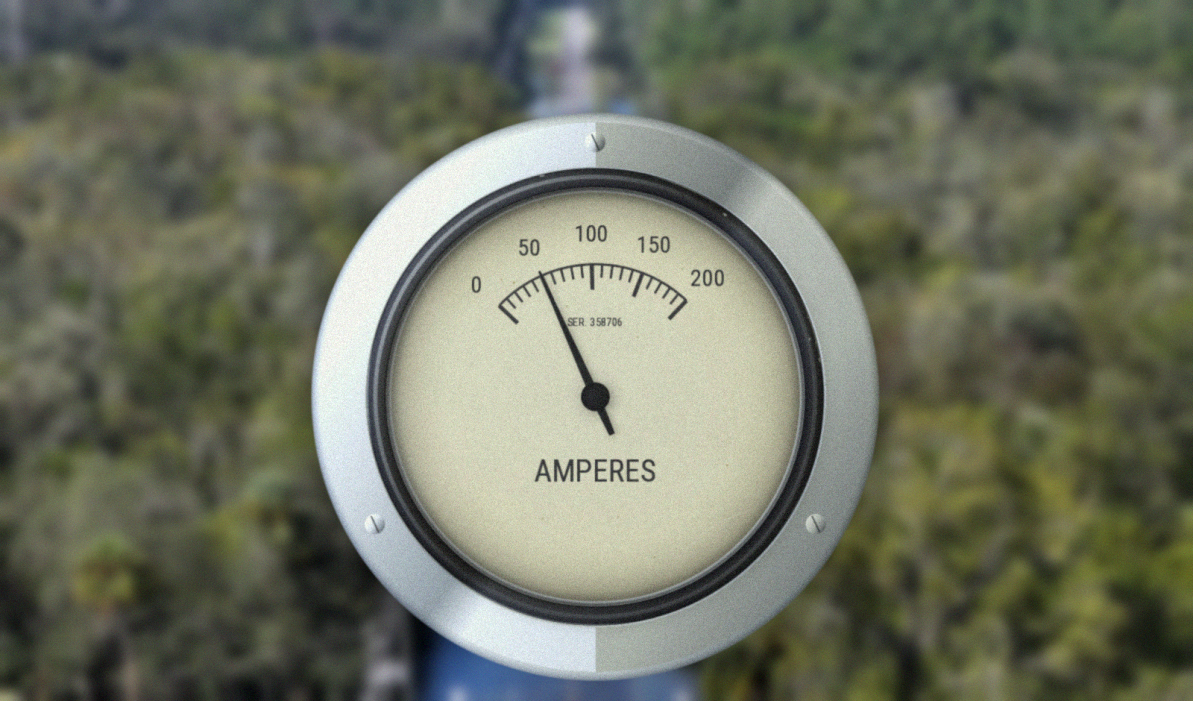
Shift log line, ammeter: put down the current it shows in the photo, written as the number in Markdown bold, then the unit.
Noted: **50** A
